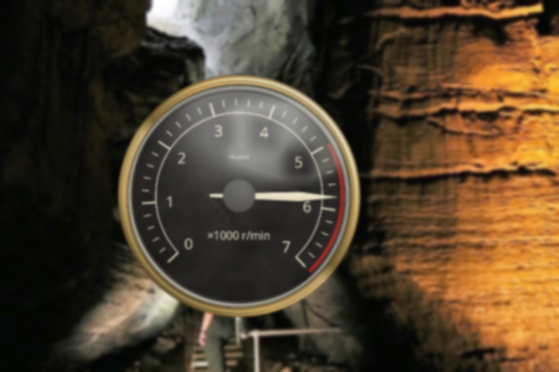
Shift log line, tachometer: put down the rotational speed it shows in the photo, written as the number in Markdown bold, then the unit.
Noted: **5800** rpm
